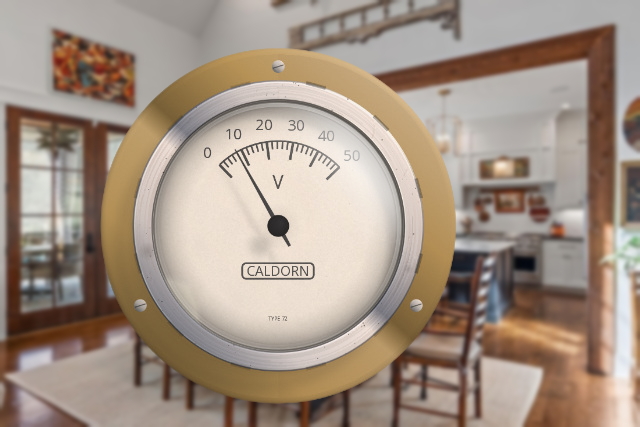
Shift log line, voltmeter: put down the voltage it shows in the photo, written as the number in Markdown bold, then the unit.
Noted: **8** V
